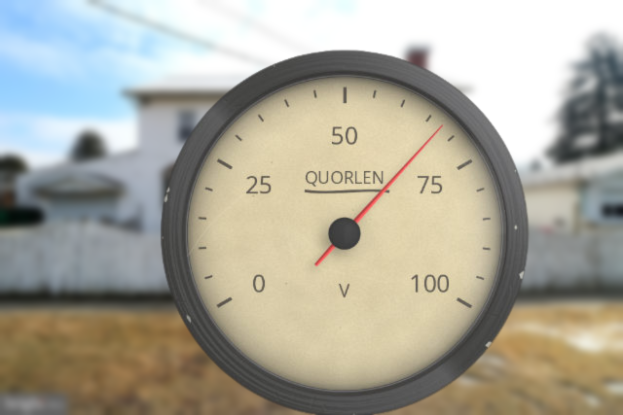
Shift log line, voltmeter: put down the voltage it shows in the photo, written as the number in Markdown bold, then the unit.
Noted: **67.5** V
